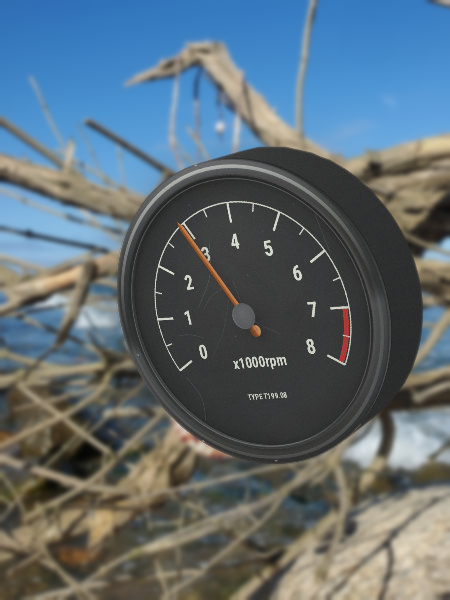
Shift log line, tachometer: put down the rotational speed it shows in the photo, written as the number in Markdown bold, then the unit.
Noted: **3000** rpm
